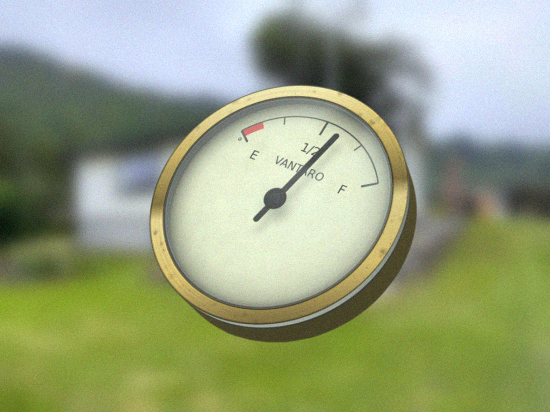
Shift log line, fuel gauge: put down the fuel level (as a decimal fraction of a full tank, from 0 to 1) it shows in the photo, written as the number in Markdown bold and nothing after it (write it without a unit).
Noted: **0.625**
